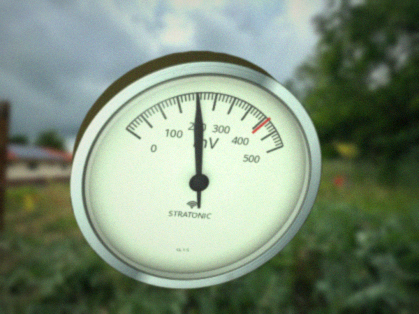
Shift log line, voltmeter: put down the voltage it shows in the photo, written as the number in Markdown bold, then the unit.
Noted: **200** mV
